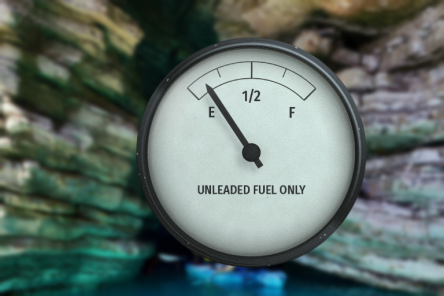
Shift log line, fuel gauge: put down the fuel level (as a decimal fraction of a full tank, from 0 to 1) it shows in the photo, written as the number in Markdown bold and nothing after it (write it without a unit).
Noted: **0.125**
